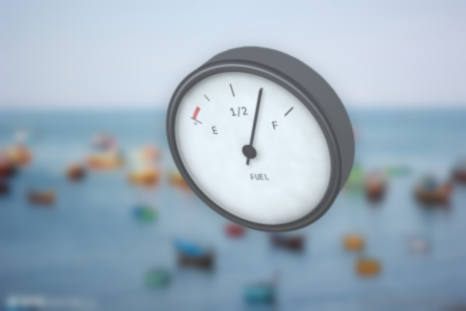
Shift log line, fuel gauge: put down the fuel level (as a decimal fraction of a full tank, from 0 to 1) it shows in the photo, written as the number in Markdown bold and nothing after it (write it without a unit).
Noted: **0.75**
